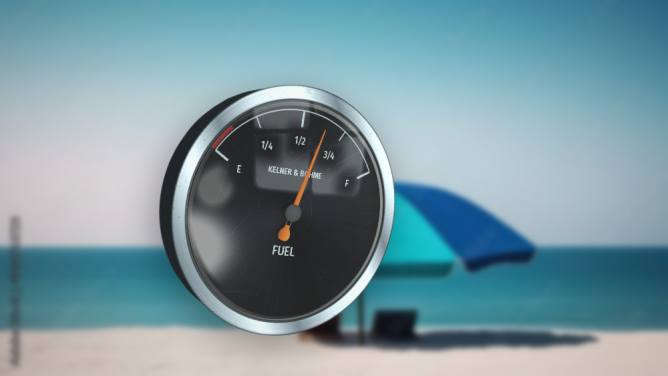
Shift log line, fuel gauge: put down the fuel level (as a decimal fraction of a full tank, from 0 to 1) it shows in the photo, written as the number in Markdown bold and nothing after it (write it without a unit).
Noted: **0.625**
